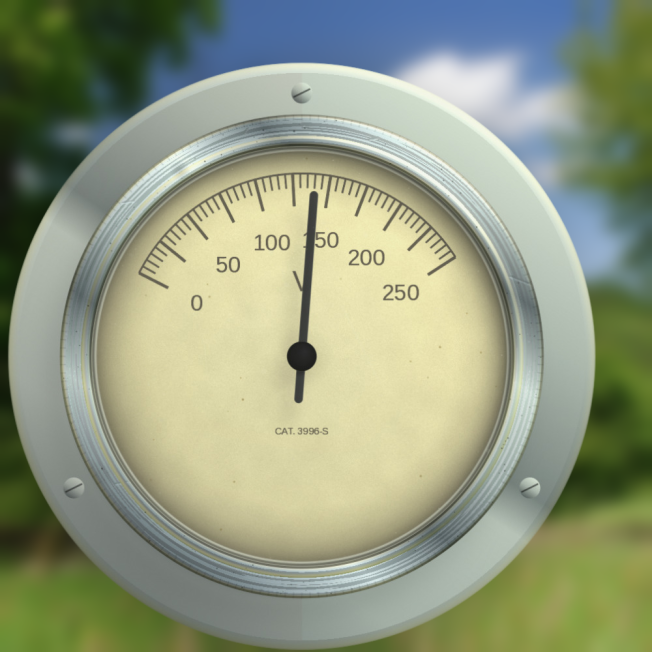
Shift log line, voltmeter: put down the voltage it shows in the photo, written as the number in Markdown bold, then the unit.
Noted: **140** V
